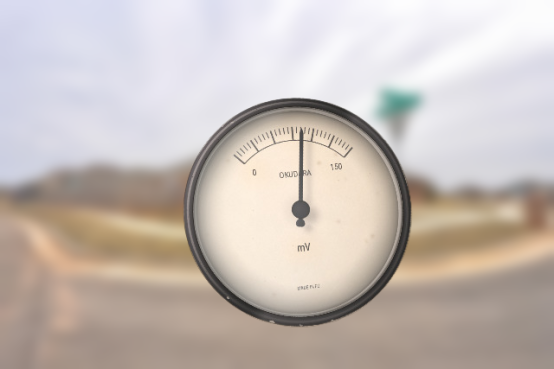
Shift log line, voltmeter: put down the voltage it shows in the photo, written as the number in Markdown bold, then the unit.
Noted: **85** mV
